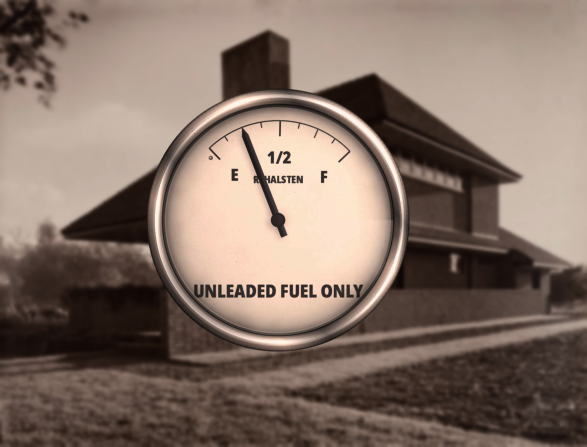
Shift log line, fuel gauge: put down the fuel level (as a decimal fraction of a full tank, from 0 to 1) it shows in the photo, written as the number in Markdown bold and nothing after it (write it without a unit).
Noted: **0.25**
